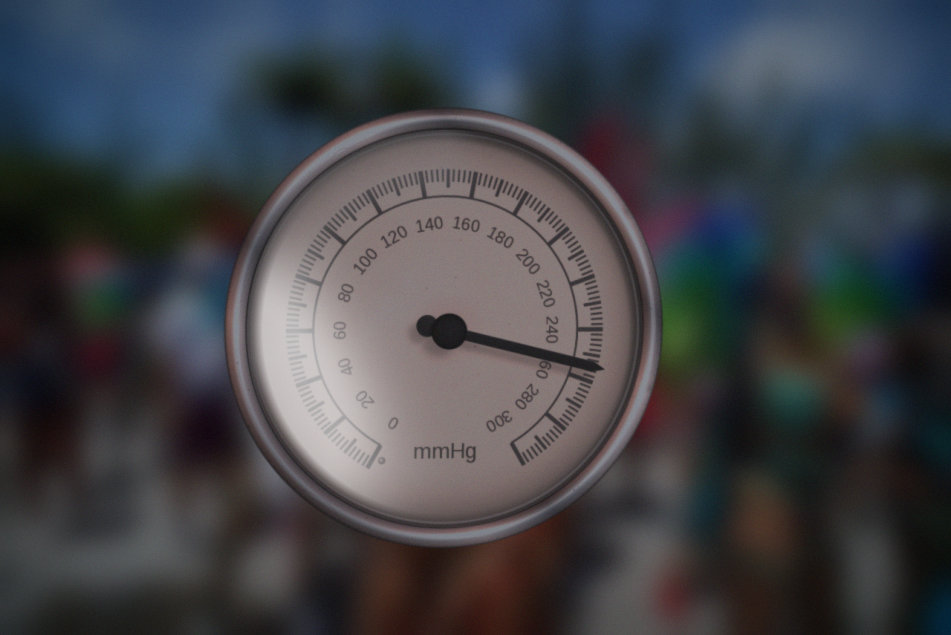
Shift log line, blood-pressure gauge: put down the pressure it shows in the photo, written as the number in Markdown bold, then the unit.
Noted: **254** mmHg
